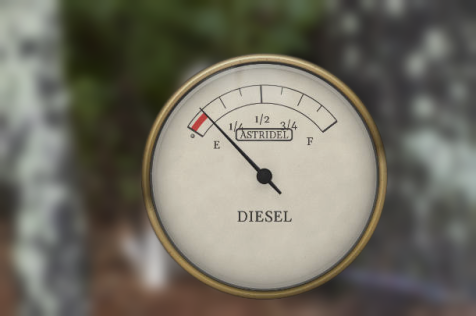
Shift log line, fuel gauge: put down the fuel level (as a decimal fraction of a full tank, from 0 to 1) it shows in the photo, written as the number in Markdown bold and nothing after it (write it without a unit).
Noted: **0.125**
